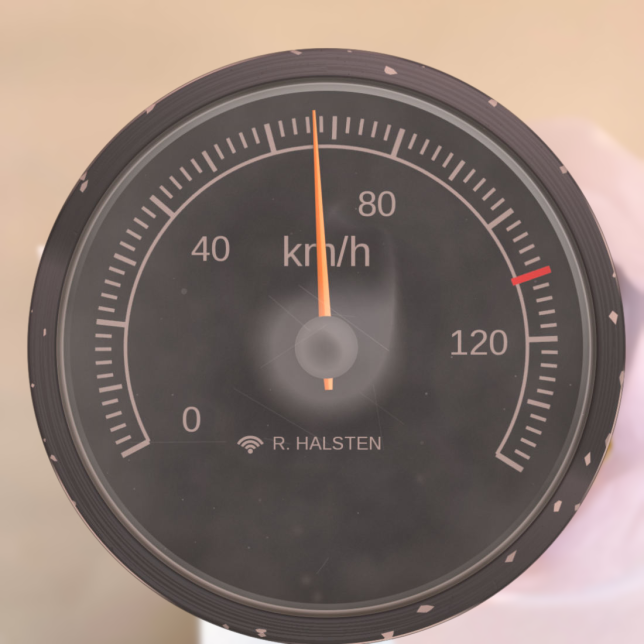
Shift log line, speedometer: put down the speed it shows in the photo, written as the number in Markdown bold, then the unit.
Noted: **67** km/h
